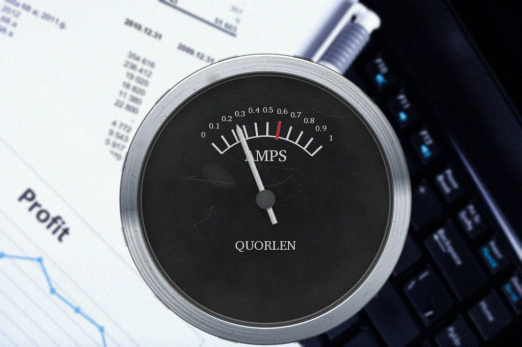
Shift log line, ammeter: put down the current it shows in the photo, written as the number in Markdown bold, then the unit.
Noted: **0.25** A
